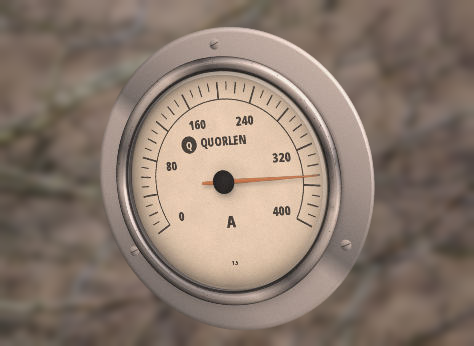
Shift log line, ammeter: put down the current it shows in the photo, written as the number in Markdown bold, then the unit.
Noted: **350** A
